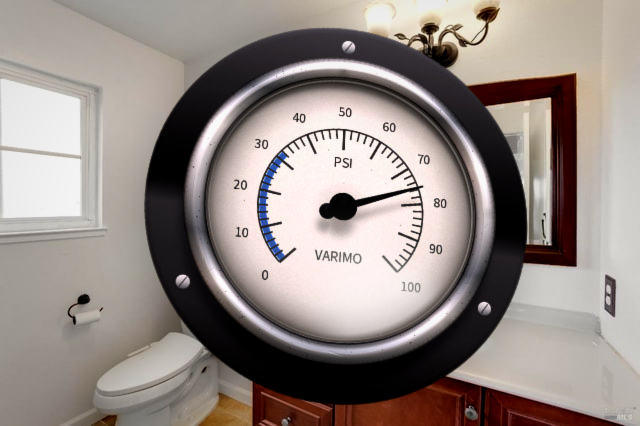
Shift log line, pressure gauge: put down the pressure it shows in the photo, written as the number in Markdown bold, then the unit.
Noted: **76** psi
